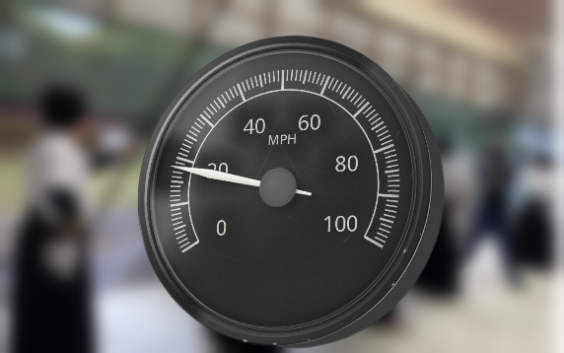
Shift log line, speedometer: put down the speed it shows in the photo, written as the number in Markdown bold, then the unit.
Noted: **18** mph
